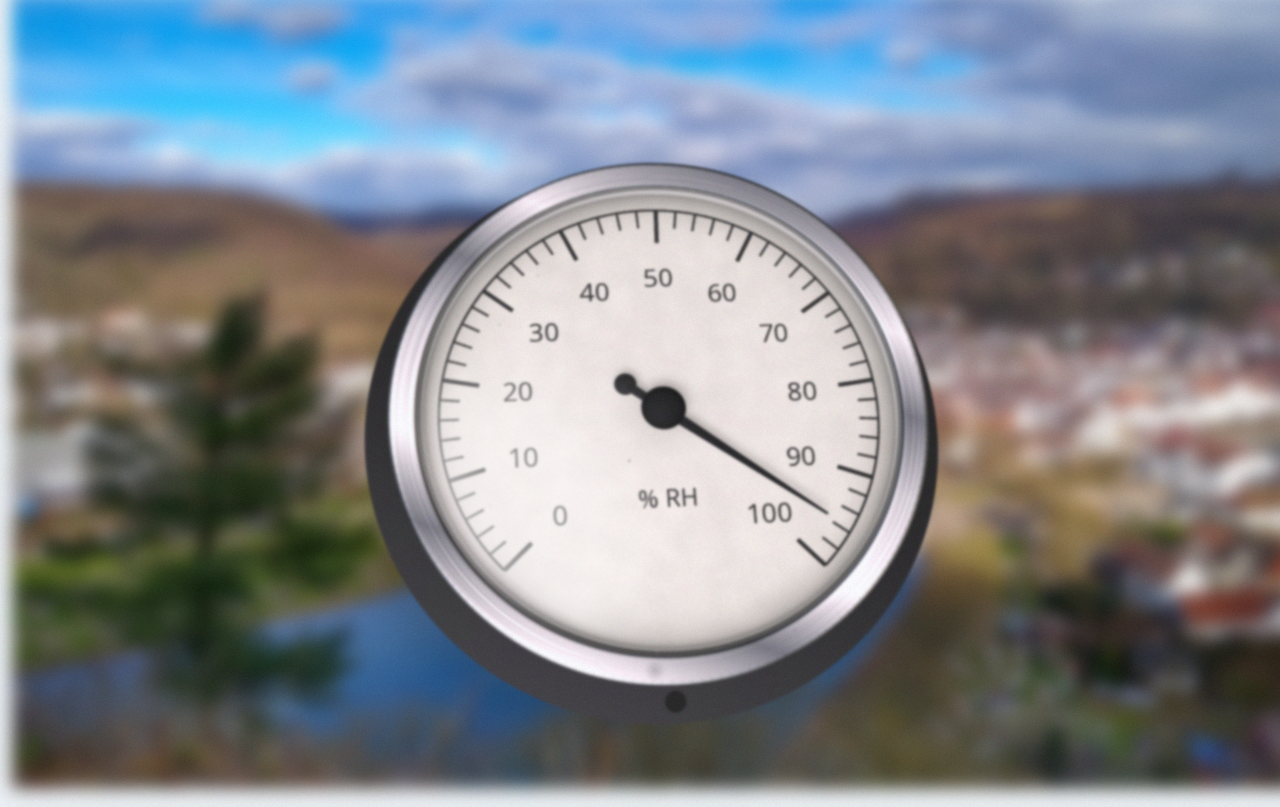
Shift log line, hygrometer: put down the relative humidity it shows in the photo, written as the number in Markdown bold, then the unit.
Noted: **96** %
